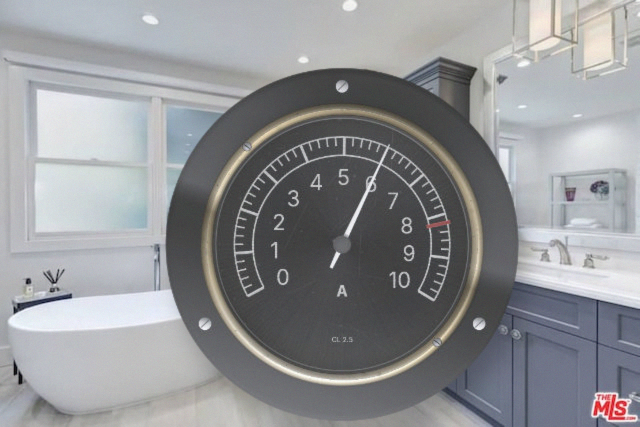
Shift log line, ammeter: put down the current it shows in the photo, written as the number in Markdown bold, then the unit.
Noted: **6** A
